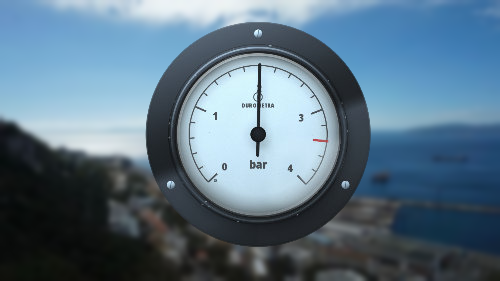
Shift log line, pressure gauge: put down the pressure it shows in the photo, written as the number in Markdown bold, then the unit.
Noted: **2** bar
